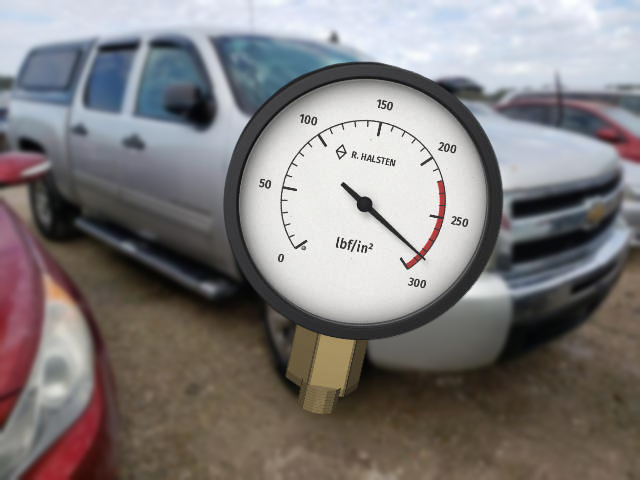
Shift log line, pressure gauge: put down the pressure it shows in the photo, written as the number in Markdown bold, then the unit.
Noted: **285** psi
